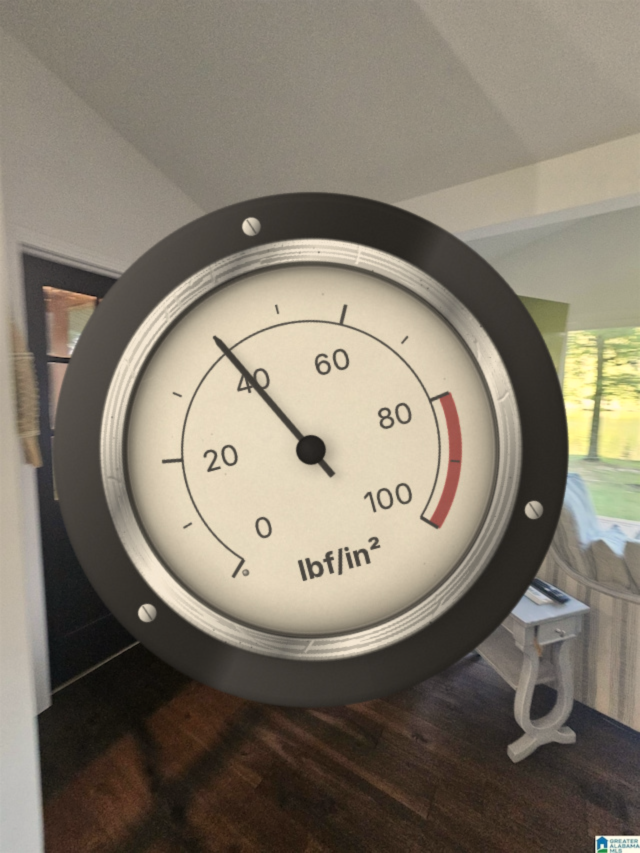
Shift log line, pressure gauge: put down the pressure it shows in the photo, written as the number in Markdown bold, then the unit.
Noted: **40** psi
